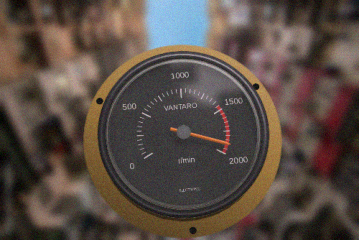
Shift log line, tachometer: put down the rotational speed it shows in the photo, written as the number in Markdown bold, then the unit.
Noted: **1900** rpm
